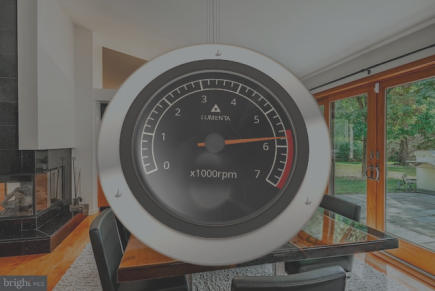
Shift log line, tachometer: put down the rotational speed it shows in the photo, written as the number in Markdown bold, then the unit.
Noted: **5800** rpm
